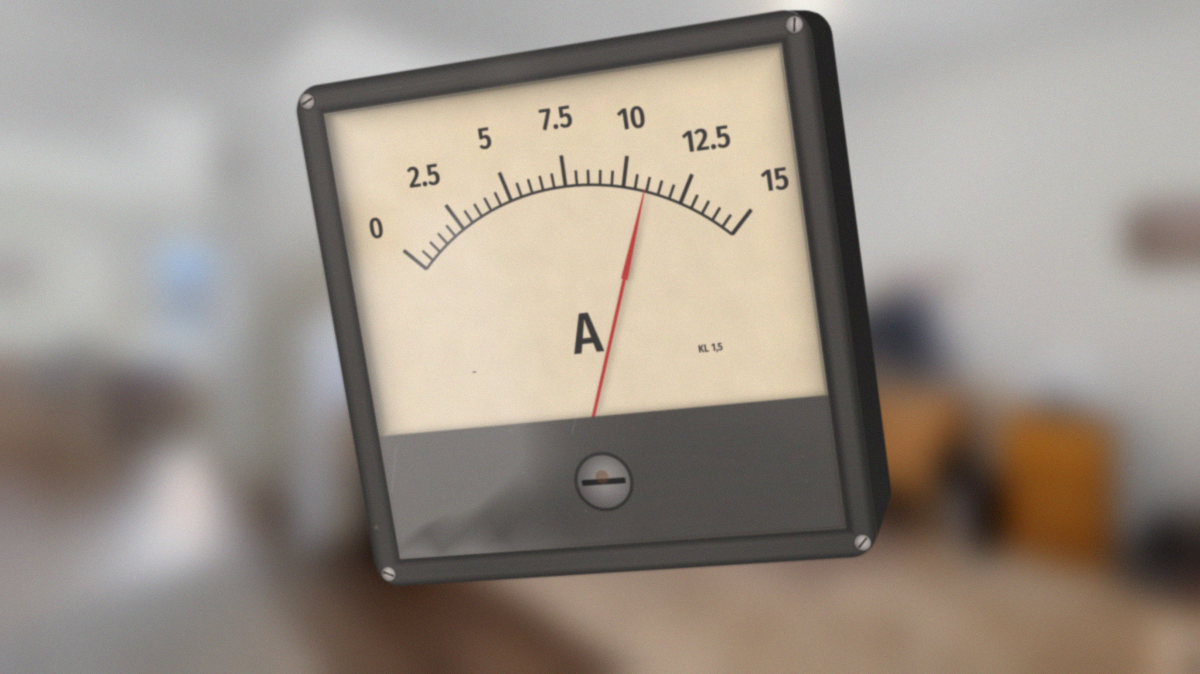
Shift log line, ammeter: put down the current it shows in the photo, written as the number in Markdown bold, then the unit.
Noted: **11** A
